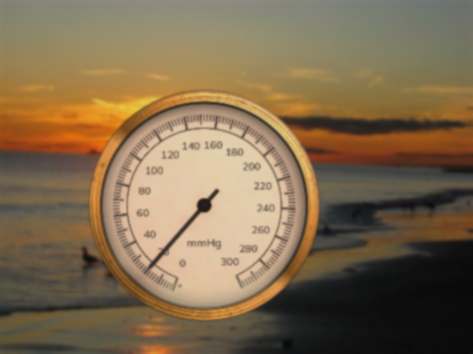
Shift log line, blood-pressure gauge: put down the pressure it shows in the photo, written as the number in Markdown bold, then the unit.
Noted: **20** mmHg
